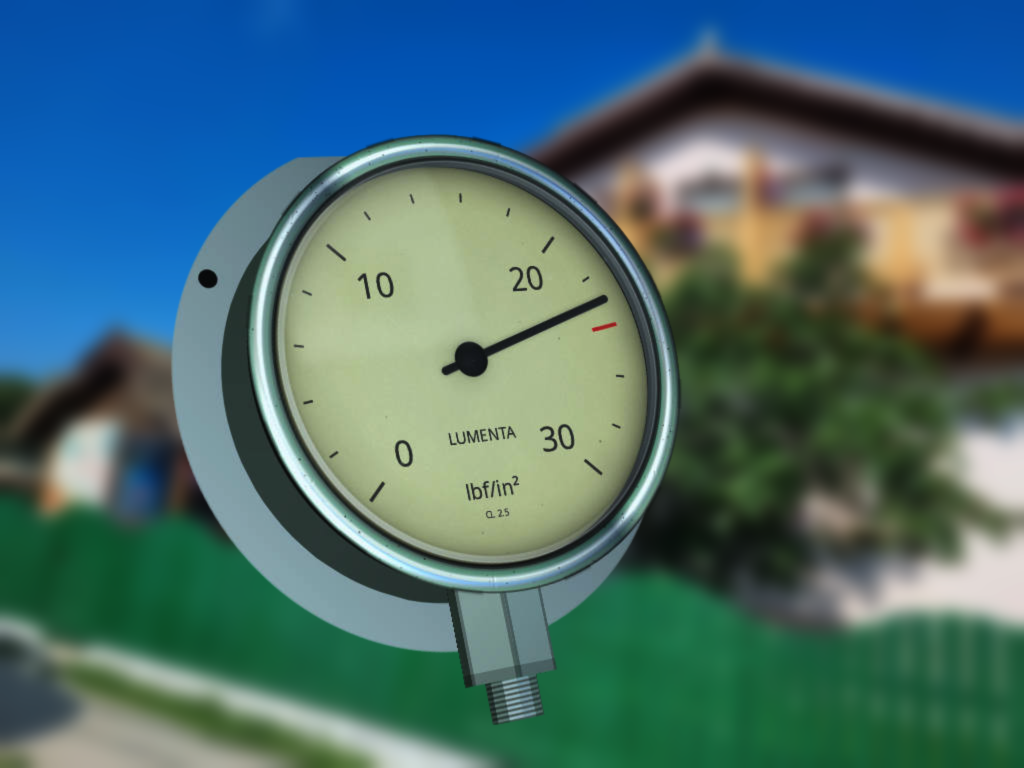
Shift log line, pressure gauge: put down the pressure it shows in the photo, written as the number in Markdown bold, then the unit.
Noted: **23** psi
